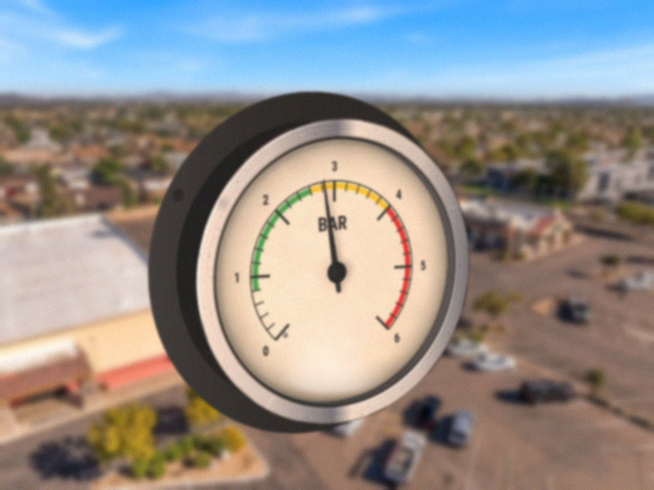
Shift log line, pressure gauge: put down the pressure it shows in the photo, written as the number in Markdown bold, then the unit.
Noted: **2.8** bar
